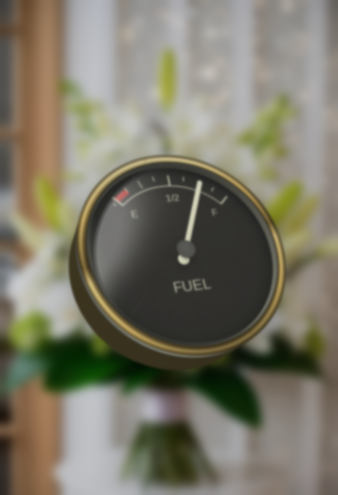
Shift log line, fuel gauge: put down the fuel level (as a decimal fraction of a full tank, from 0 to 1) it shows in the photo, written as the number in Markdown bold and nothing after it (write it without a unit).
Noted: **0.75**
